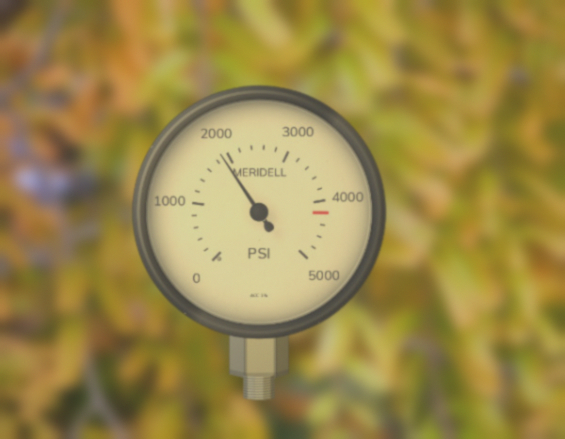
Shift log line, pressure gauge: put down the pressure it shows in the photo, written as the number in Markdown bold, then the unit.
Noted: **1900** psi
